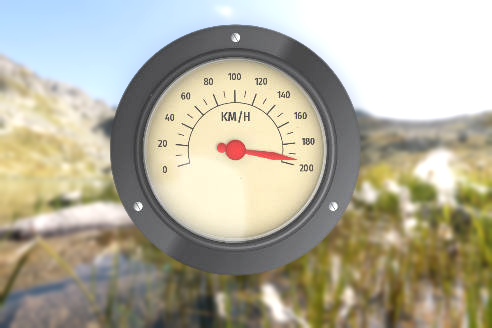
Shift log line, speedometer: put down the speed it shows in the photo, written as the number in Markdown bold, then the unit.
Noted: **195** km/h
